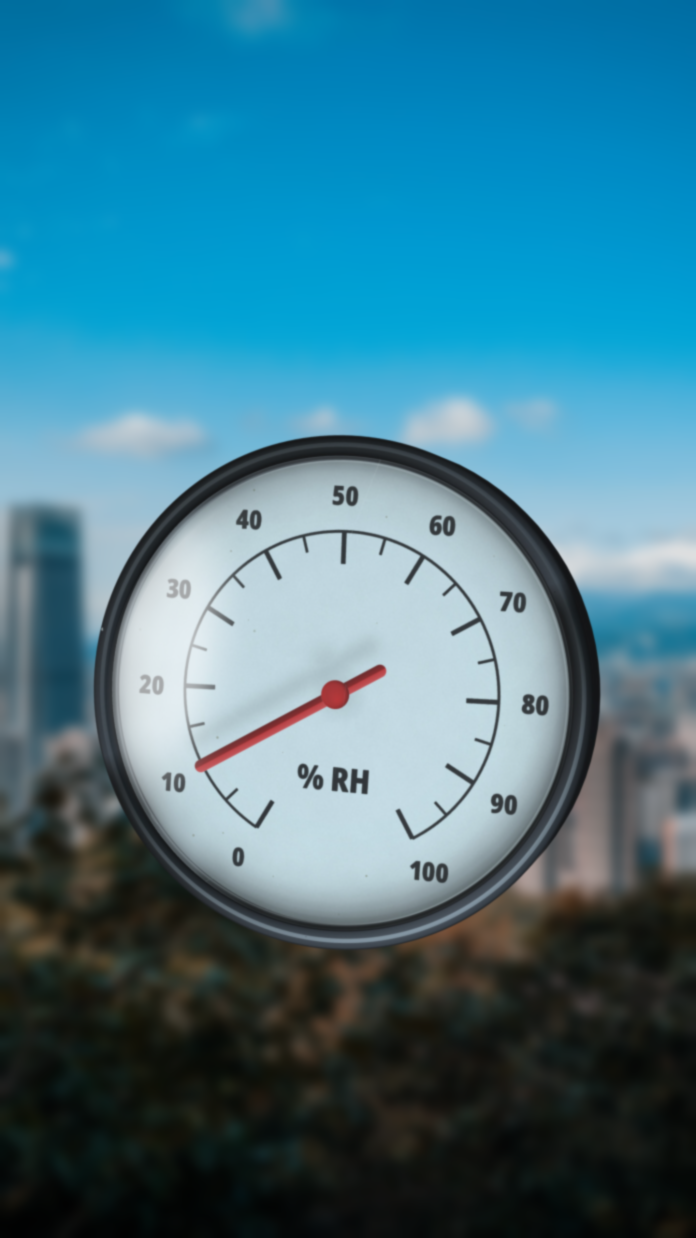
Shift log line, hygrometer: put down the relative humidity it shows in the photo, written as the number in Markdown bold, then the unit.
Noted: **10** %
